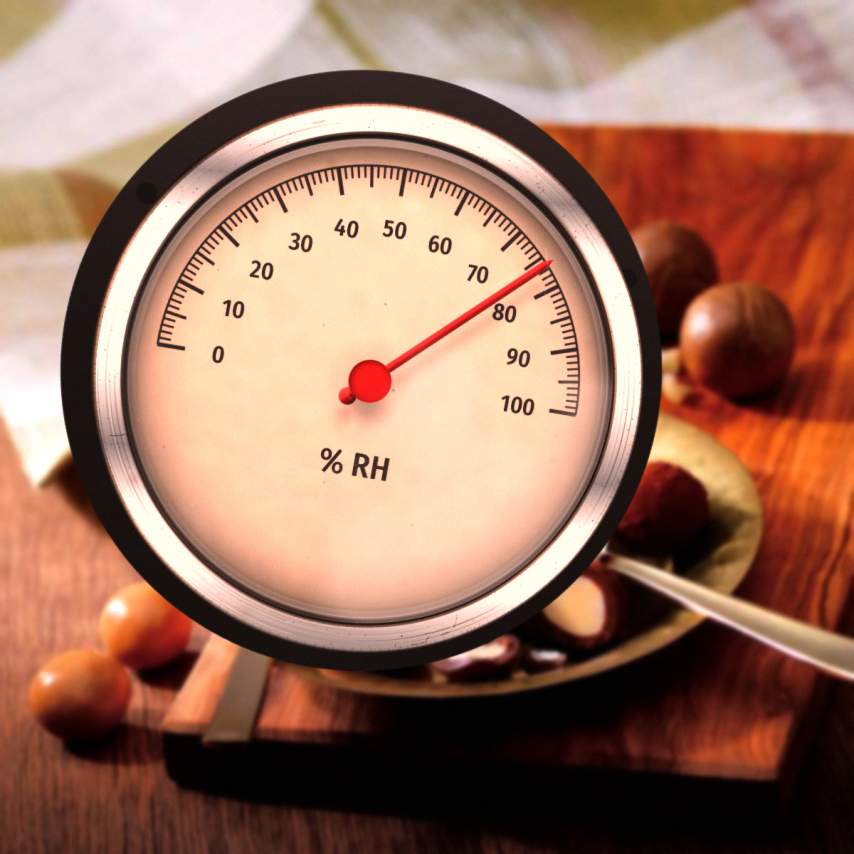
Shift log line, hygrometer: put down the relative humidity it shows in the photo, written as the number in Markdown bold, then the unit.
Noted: **76** %
